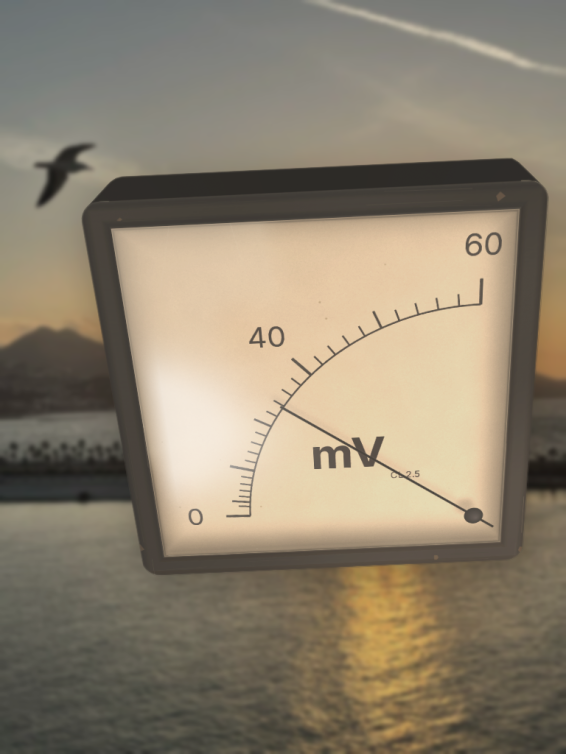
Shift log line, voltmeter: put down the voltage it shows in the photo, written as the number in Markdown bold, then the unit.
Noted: **34** mV
